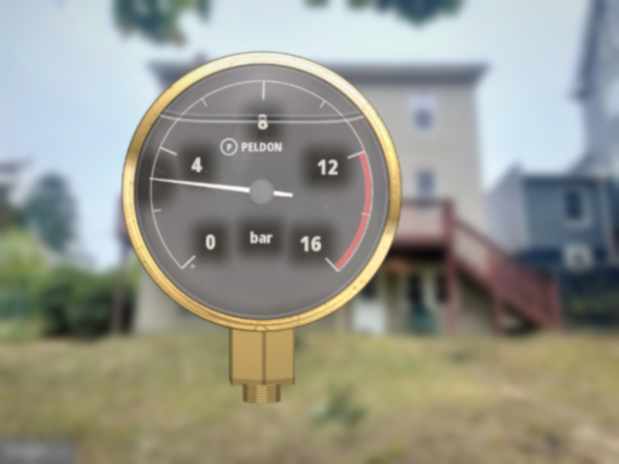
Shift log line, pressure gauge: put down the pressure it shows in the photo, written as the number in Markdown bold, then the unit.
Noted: **3** bar
